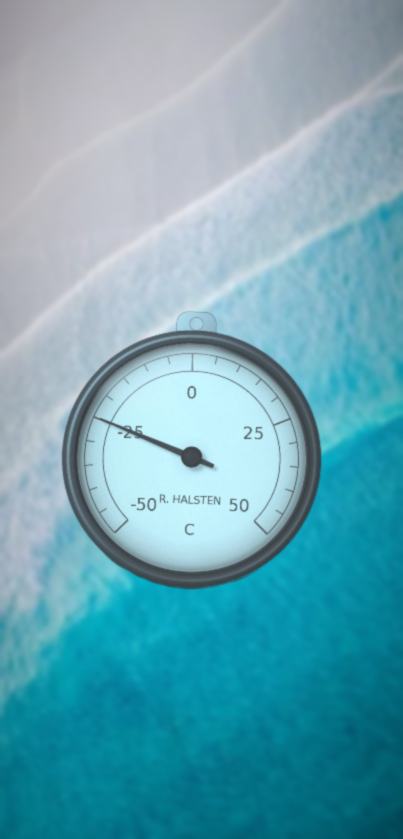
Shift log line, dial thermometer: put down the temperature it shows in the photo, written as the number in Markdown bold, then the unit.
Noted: **-25** °C
